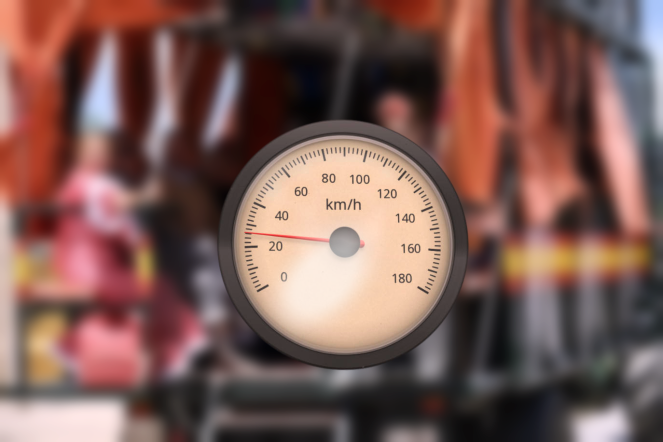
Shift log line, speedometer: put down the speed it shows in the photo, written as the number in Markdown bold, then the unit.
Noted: **26** km/h
